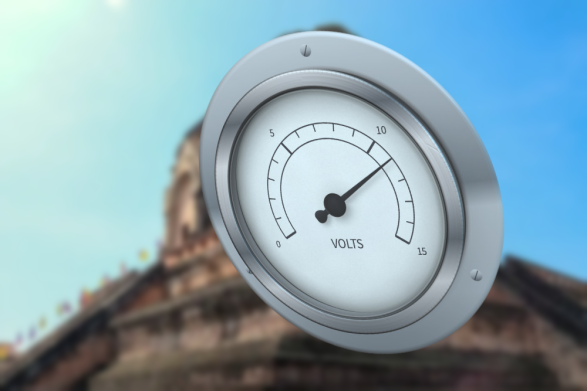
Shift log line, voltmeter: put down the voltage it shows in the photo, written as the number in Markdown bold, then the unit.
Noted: **11** V
